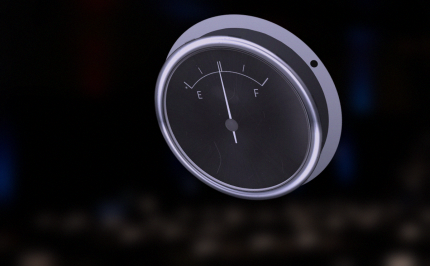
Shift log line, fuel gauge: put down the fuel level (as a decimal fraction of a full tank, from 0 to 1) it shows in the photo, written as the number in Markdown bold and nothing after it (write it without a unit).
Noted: **0.5**
